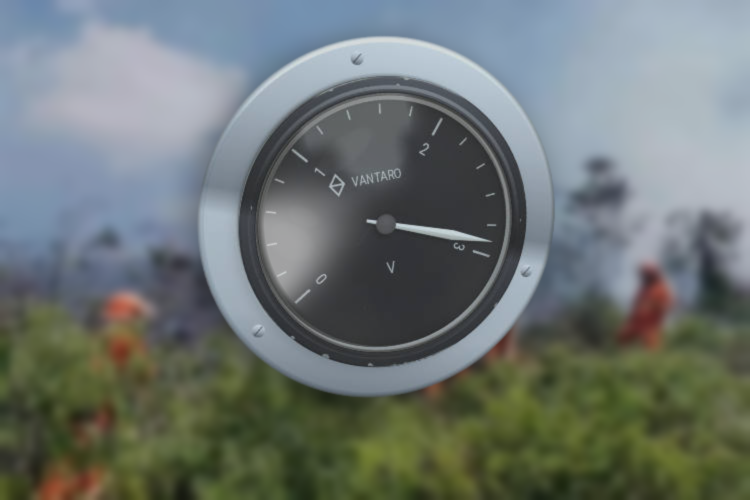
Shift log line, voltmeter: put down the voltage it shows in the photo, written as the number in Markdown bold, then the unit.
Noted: **2.9** V
